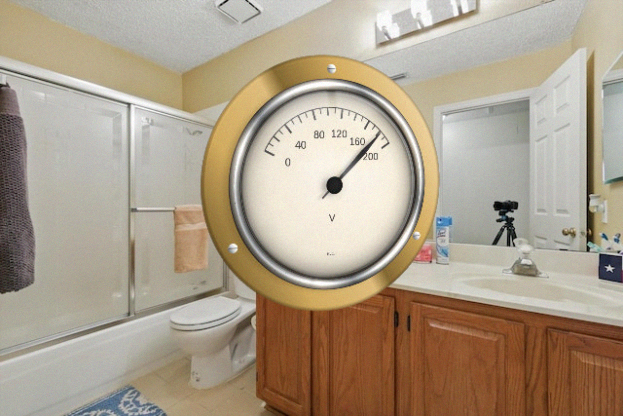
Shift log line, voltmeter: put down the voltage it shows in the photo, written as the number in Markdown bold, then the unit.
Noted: **180** V
